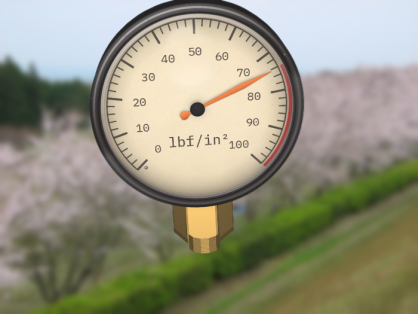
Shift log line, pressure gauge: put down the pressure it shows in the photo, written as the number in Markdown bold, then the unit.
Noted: **74** psi
